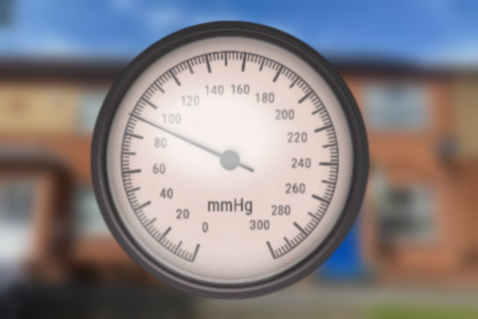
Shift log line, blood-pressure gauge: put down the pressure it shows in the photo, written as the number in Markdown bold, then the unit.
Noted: **90** mmHg
